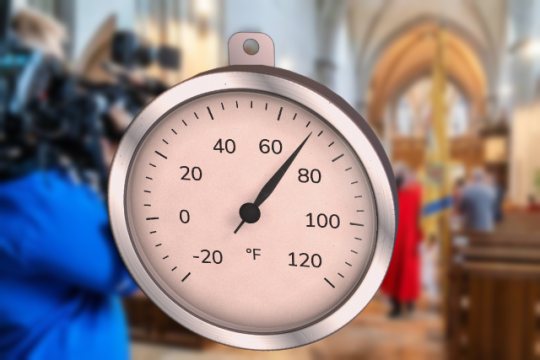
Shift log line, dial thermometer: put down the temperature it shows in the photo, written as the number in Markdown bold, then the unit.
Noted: **70** °F
